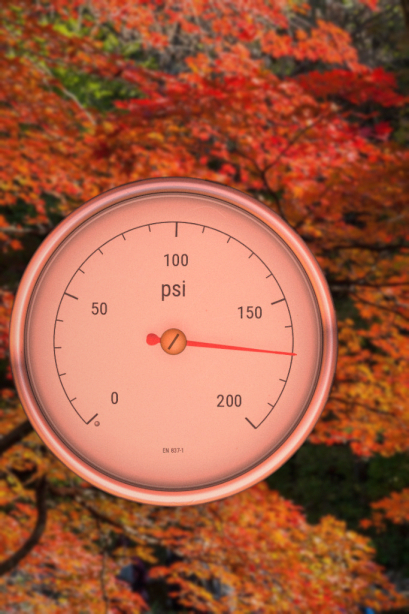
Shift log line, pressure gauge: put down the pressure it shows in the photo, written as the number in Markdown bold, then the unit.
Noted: **170** psi
